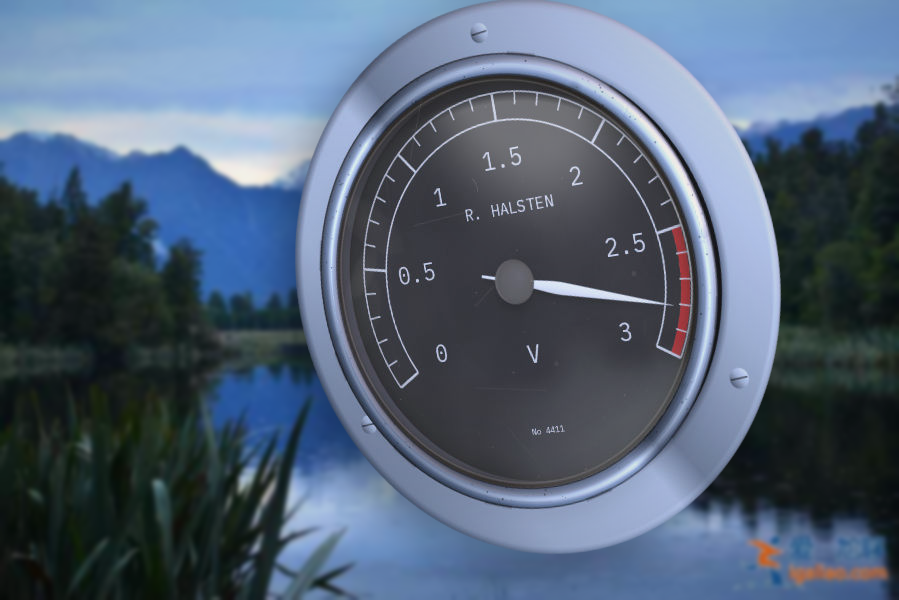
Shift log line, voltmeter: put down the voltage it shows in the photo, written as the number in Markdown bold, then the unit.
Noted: **2.8** V
